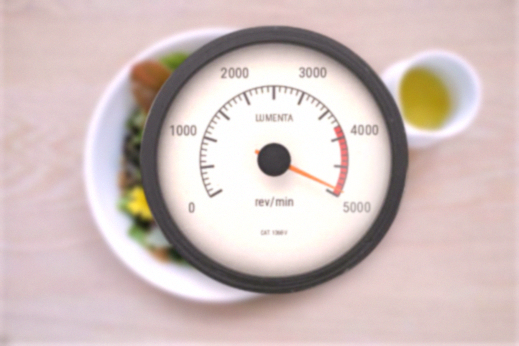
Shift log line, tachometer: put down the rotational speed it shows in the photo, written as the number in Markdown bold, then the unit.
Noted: **4900** rpm
